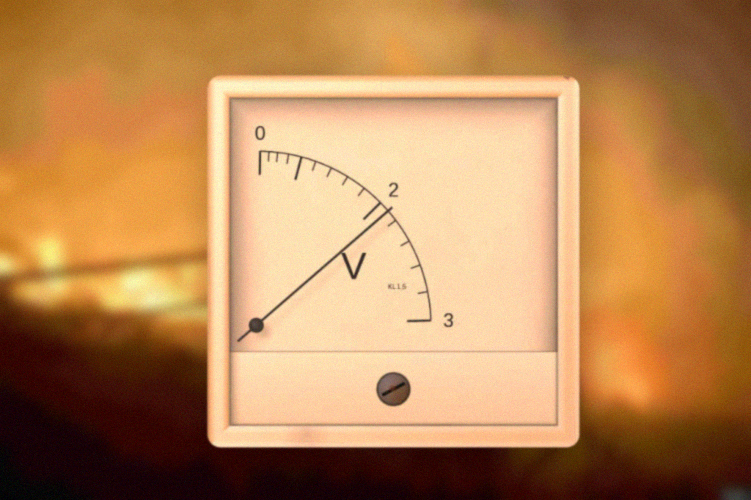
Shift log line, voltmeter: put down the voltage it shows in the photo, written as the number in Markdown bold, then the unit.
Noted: **2.1** V
